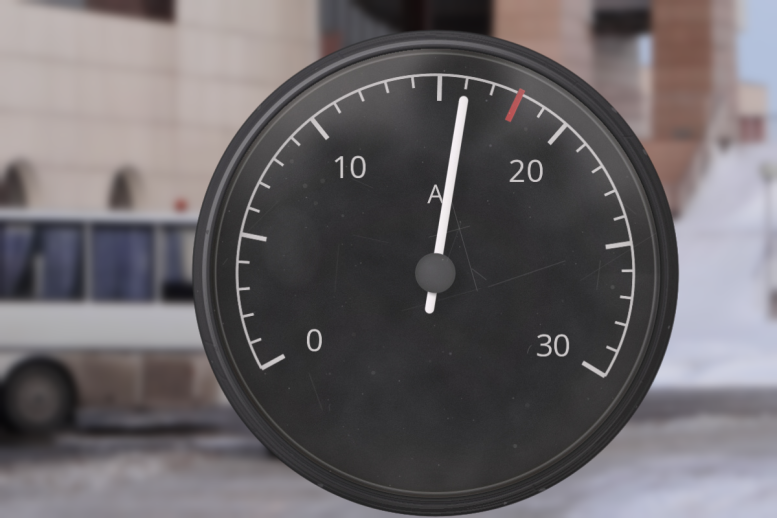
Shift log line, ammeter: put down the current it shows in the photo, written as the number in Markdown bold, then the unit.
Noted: **16** A
